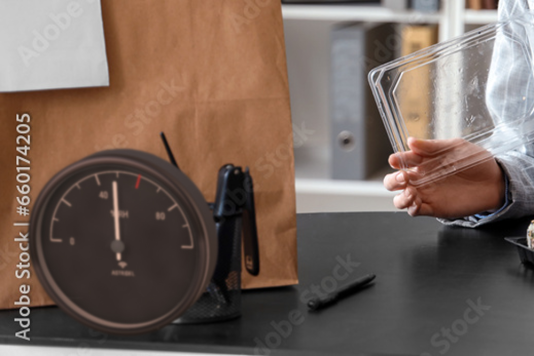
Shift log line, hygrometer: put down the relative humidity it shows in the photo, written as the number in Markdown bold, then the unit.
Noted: **50** %
